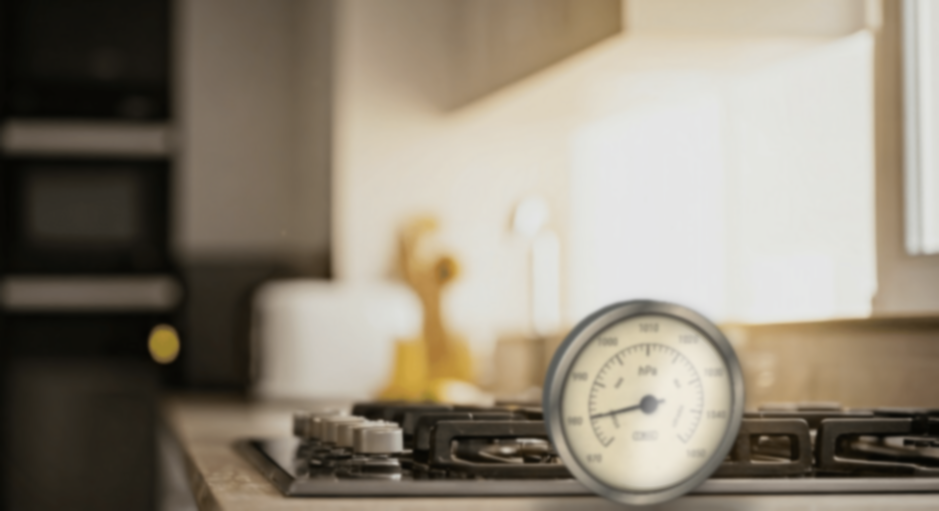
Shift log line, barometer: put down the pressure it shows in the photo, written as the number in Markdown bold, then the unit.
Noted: **980** hPa
